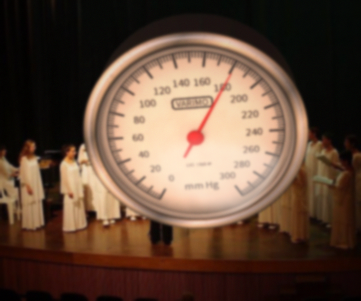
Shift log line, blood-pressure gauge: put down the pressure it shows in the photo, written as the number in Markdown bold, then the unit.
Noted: **180** mmHg
